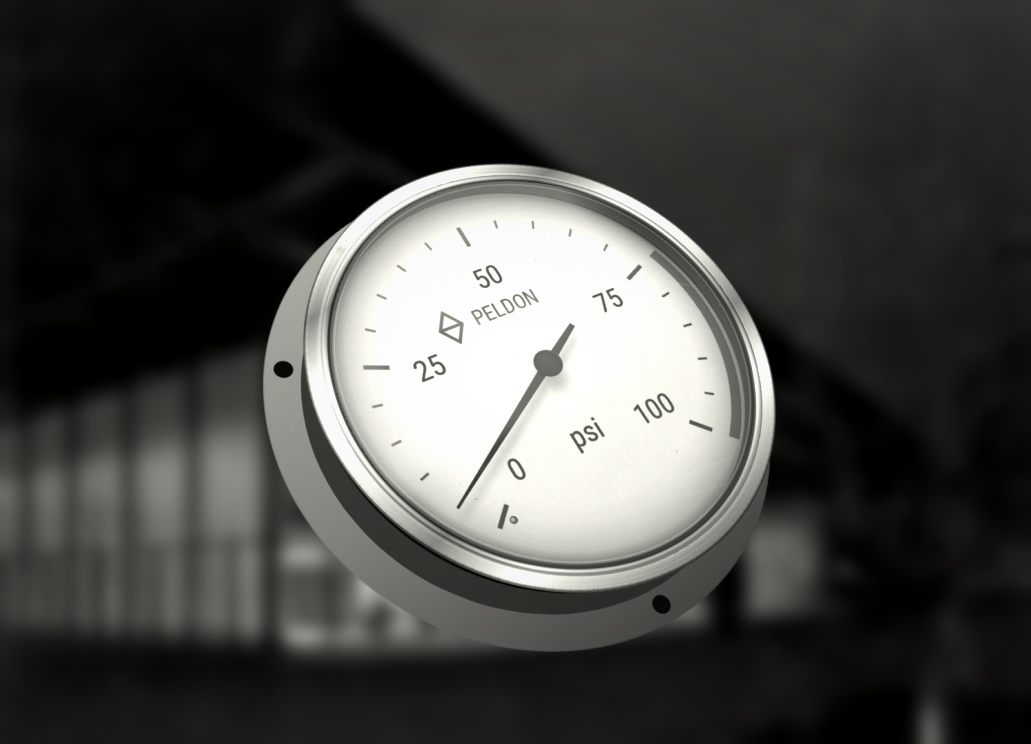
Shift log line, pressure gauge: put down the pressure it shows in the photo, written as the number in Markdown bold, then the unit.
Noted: **5** psi
